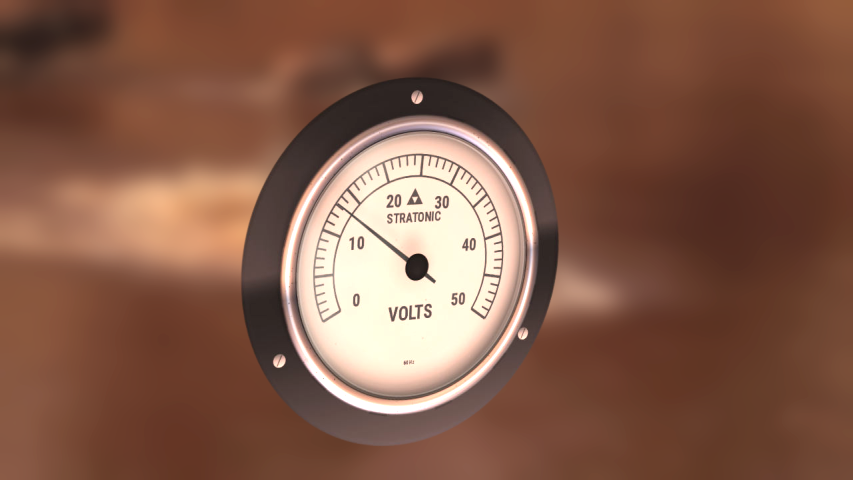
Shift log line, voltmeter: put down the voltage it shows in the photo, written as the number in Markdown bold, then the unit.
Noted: **13** V
